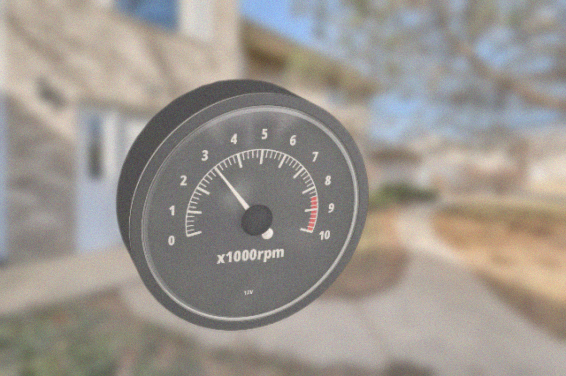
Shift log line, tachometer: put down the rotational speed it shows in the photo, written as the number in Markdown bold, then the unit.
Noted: **3000** rpm
